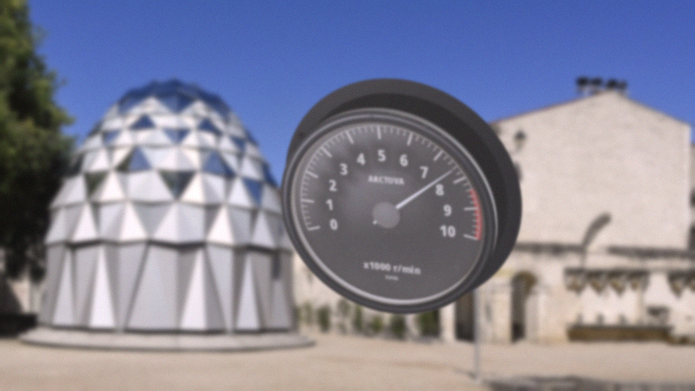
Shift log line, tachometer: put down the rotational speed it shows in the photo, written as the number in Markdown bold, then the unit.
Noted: **7600** rpm
